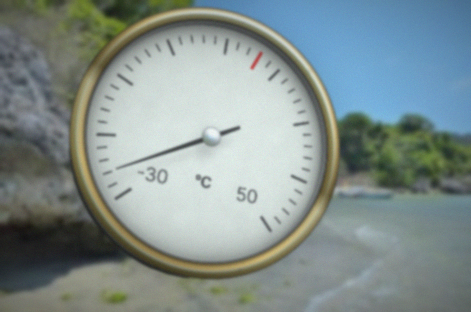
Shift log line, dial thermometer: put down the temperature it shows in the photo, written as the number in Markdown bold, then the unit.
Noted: **-26** °C
